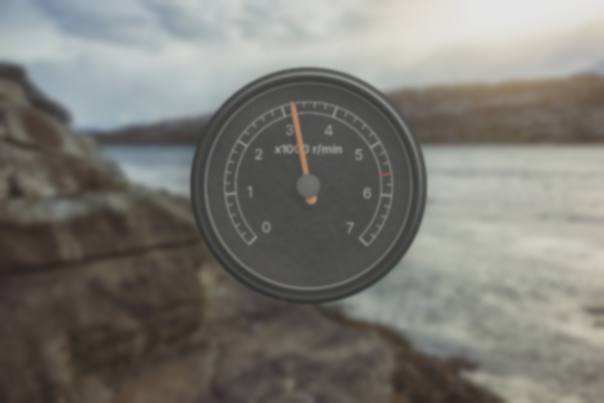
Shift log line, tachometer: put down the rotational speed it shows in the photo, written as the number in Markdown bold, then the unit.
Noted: **3200** rpm
